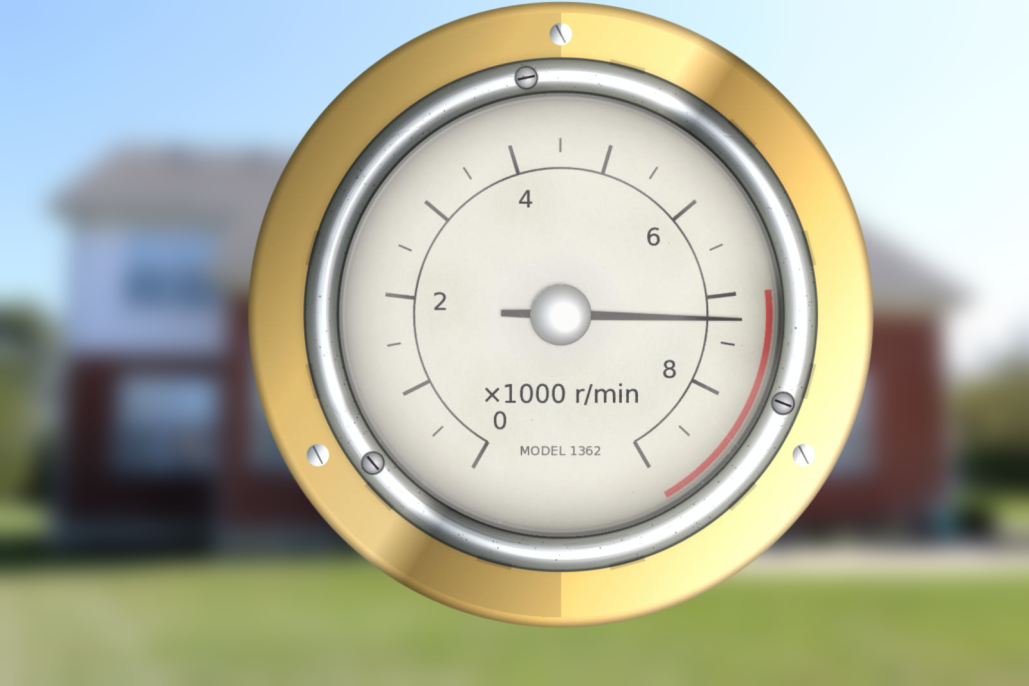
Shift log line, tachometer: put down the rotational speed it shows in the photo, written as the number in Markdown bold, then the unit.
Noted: **7250** rpm
